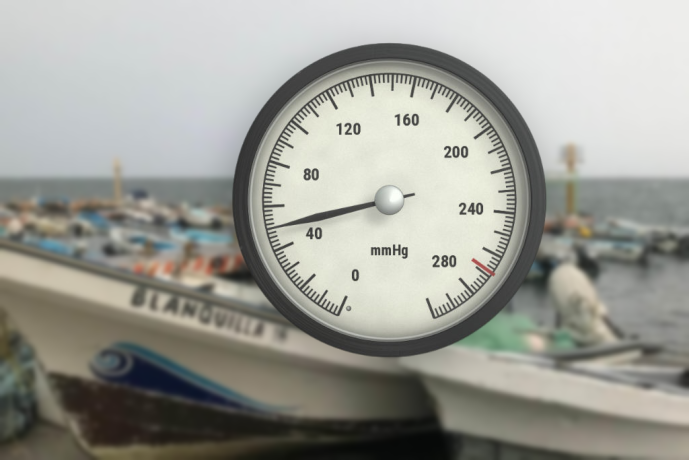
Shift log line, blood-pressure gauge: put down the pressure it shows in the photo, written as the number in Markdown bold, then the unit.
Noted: **50** mmHg
